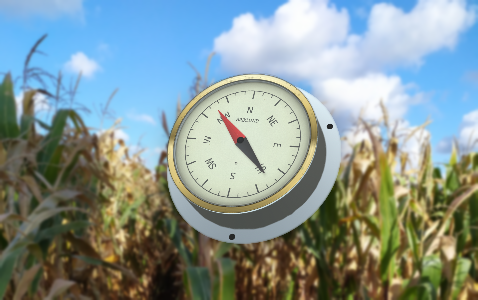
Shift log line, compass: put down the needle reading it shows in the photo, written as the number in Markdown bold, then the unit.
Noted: **315** °
